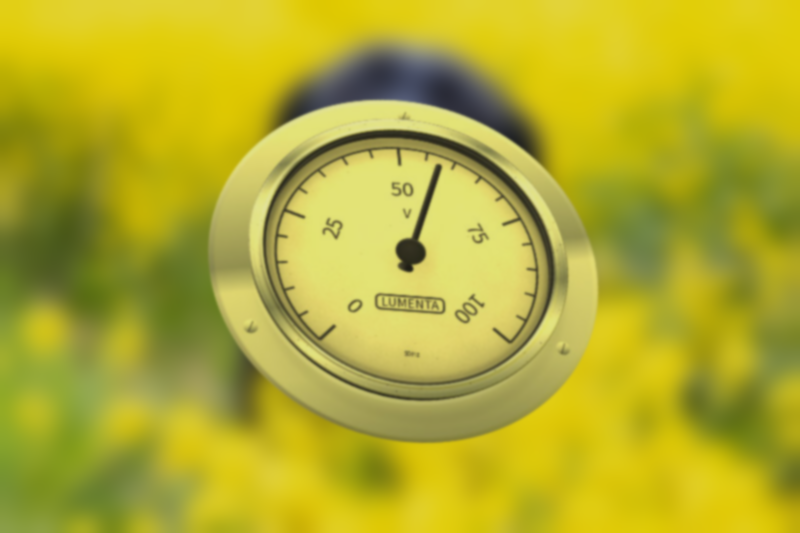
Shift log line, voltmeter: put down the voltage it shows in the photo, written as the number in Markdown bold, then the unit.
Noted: **57.5** V
